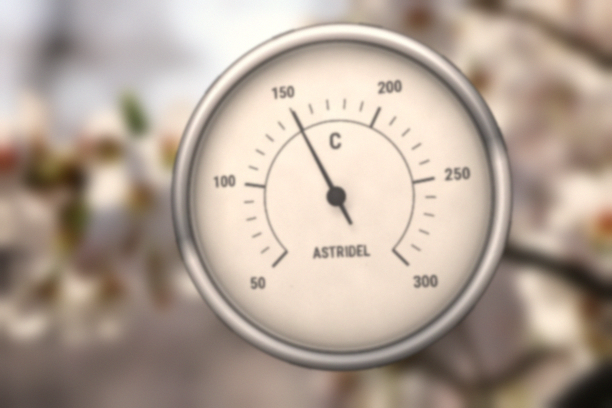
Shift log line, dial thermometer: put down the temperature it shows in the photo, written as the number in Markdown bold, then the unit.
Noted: **150** °C
